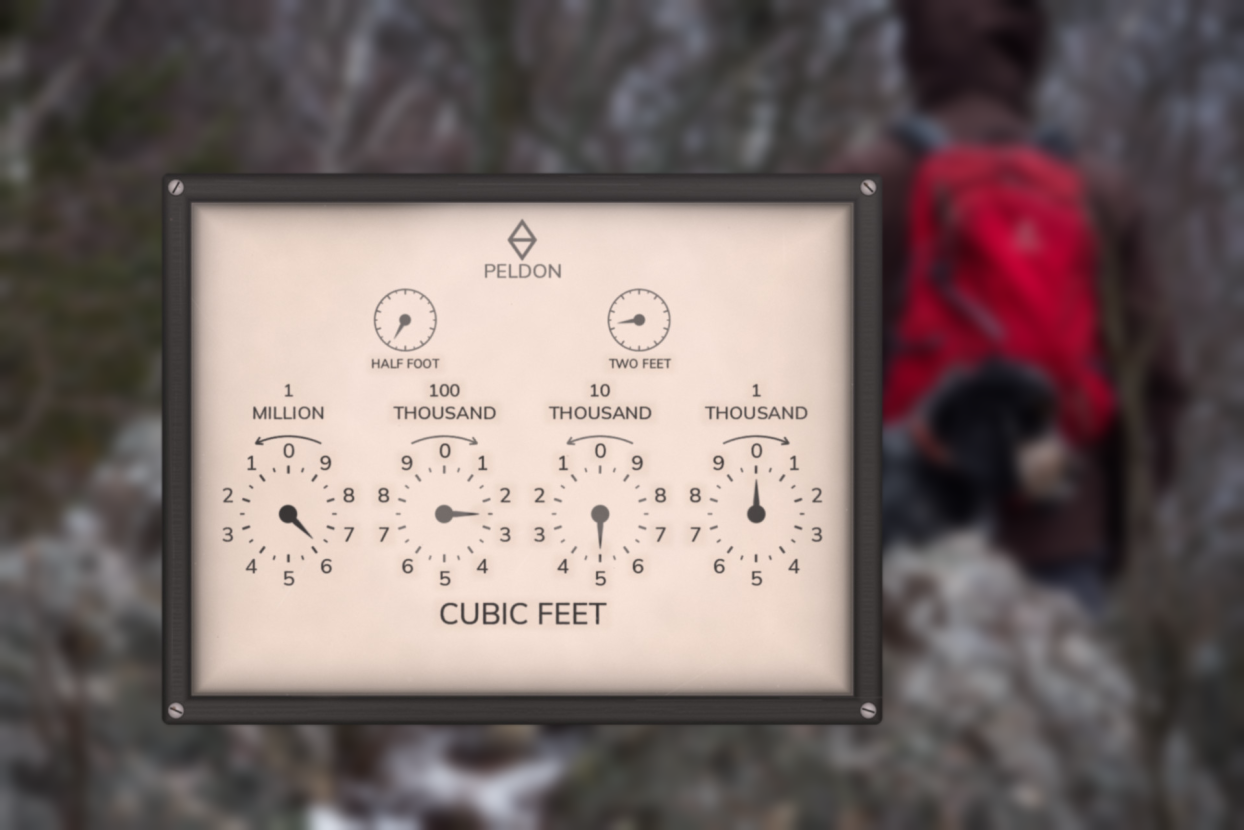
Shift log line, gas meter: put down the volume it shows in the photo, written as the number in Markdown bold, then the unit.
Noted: **625000** ft³
